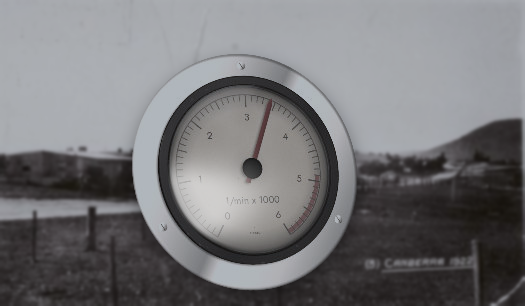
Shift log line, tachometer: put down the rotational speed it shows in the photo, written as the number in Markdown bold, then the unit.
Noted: **3400** rpm
